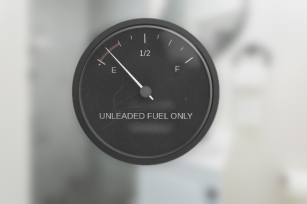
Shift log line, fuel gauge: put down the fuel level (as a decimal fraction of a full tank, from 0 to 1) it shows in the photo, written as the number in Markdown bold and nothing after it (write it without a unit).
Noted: **0.125**
